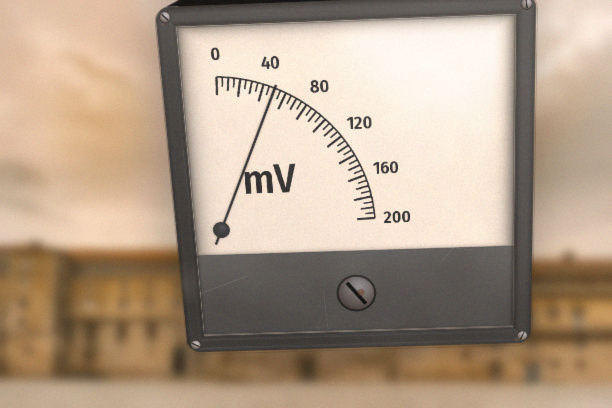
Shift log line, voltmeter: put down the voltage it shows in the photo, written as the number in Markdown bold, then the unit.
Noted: **50** mV
